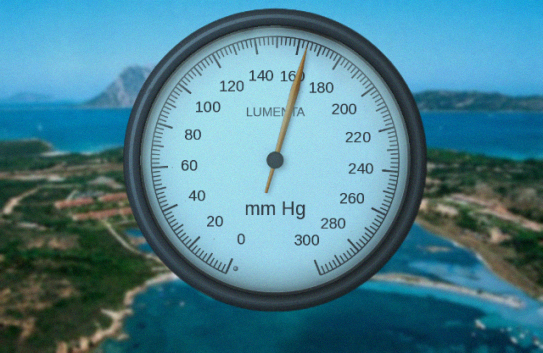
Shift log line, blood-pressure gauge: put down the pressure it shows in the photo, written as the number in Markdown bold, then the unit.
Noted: **164** mmHg
